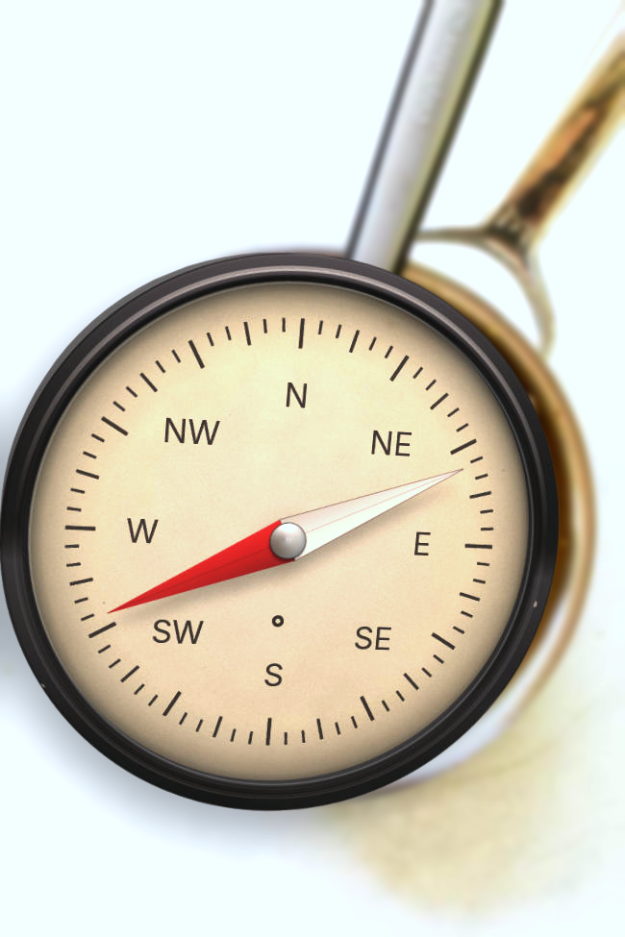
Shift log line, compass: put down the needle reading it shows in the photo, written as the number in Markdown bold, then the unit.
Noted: **245** °
